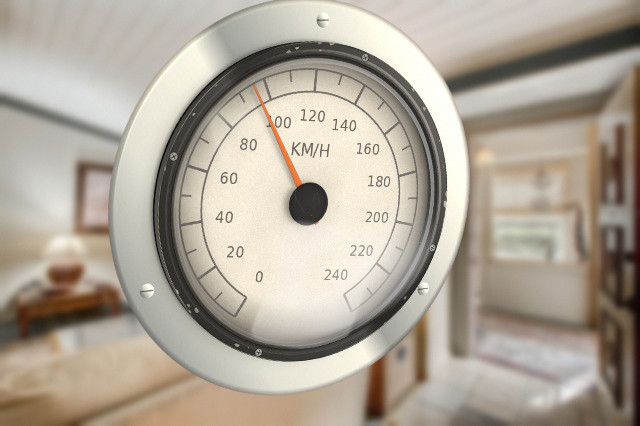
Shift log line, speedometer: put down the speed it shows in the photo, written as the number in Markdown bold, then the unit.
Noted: **95** km/h
